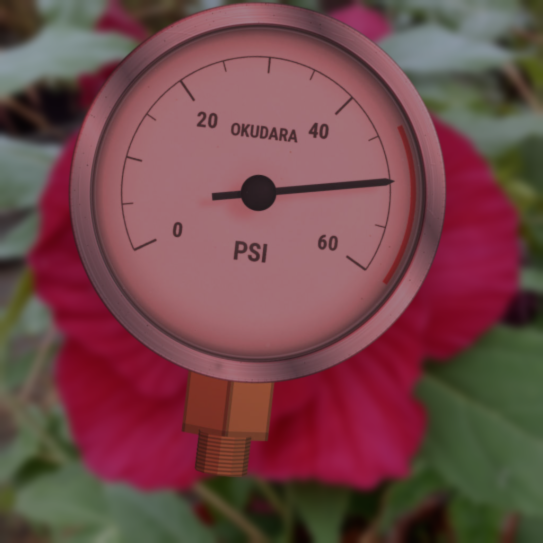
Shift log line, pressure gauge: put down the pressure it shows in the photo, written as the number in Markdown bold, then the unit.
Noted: **50** psi
